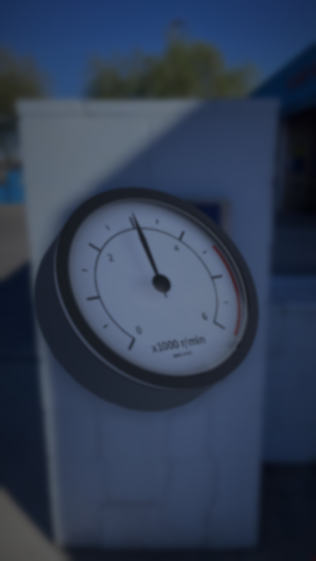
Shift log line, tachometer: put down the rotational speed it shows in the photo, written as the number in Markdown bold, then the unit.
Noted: **3000** rpm
